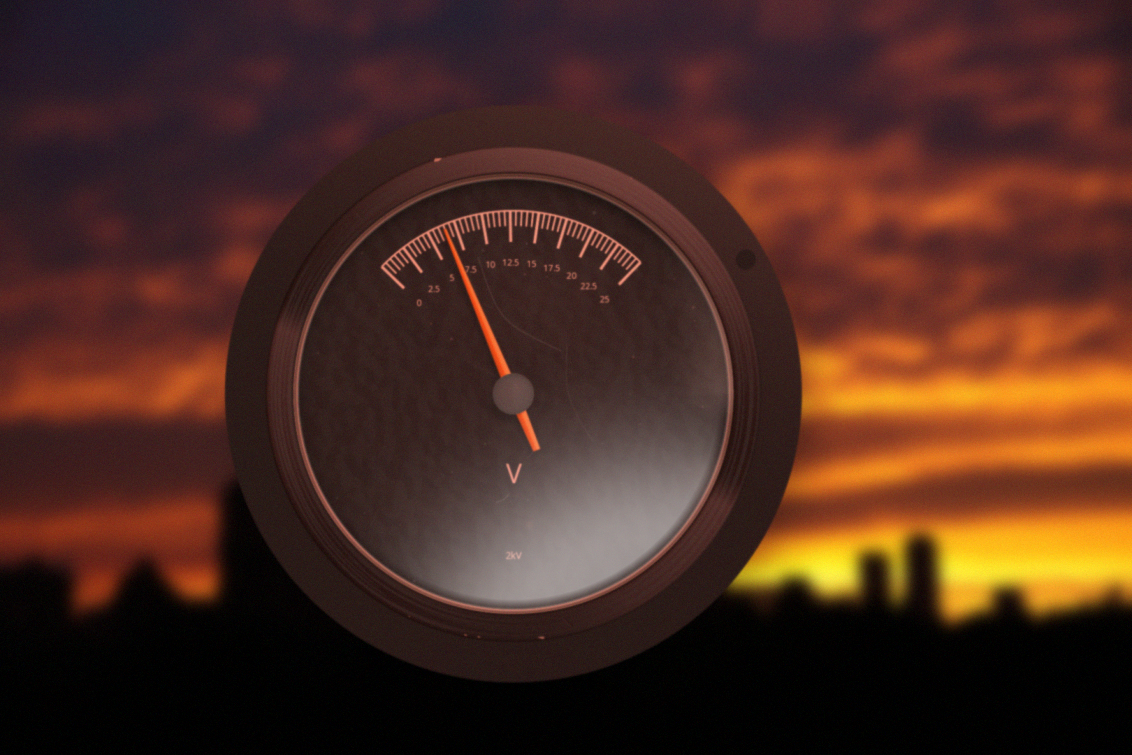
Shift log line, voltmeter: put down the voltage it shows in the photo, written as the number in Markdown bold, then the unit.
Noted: **6.5** V
